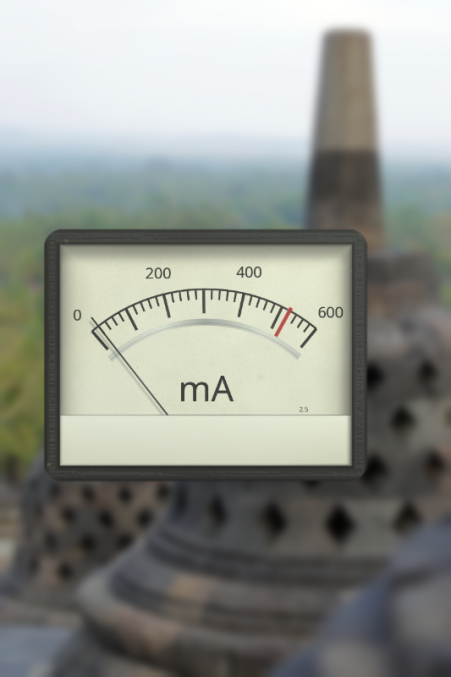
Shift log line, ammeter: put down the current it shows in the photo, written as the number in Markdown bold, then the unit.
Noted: **20** mA
